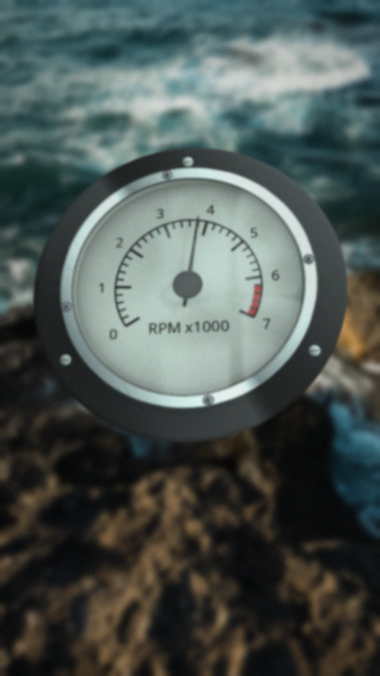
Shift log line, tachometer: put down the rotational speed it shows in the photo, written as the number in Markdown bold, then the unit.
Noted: **3800** rpm
